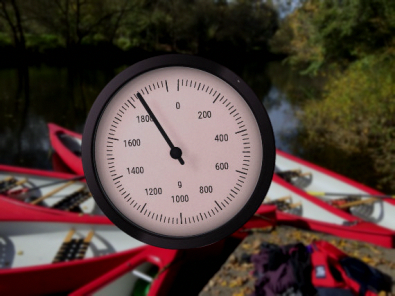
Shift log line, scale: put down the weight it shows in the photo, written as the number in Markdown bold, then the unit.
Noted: **1860** g
